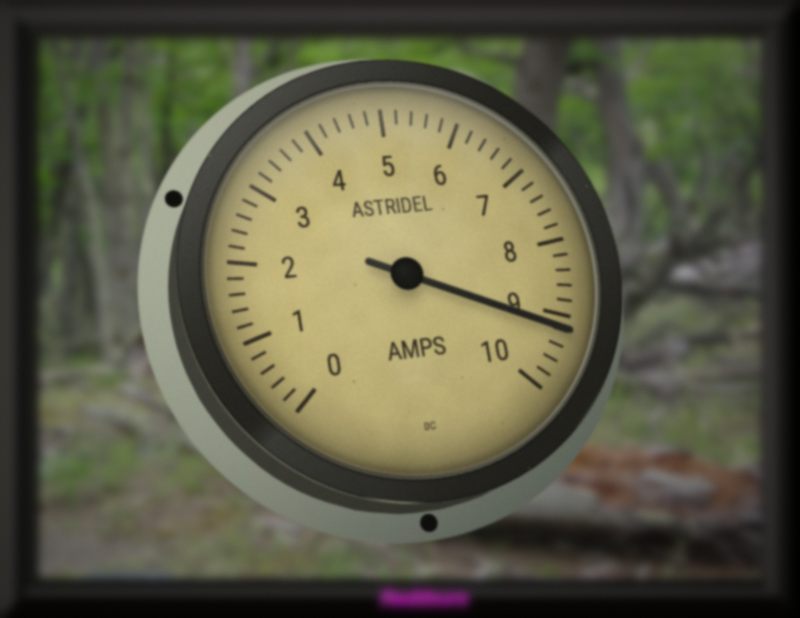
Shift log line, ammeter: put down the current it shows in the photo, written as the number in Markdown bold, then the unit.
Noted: **9.2** A
